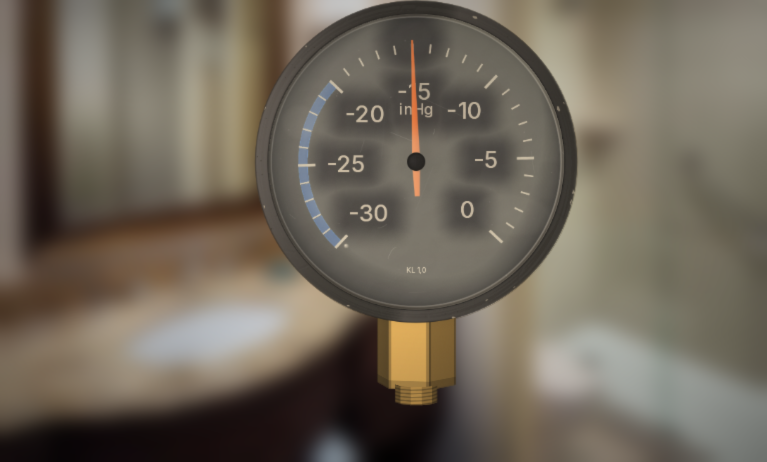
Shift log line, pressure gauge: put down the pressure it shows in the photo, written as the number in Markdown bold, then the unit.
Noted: **-15** inHg
